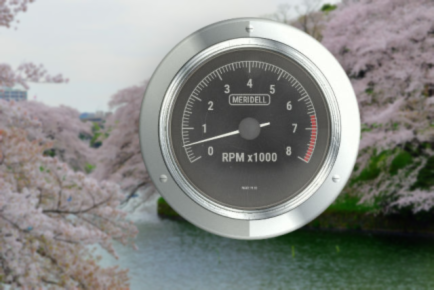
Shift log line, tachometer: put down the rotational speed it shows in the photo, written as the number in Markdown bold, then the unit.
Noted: **500** rpm
